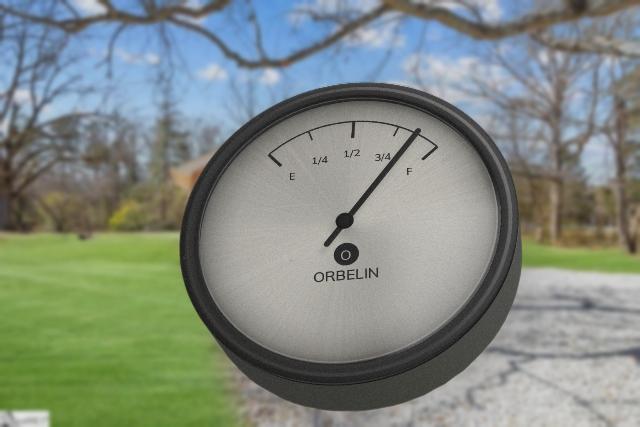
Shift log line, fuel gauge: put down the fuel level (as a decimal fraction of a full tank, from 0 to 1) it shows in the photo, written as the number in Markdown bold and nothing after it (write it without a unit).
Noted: **0.875**
